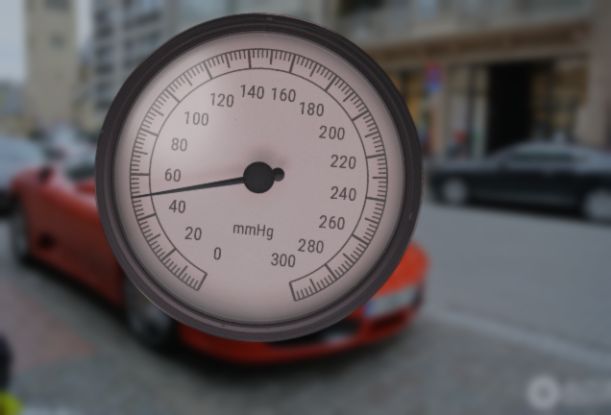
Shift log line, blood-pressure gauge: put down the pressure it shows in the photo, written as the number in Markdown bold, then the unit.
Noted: **50** mmHg
